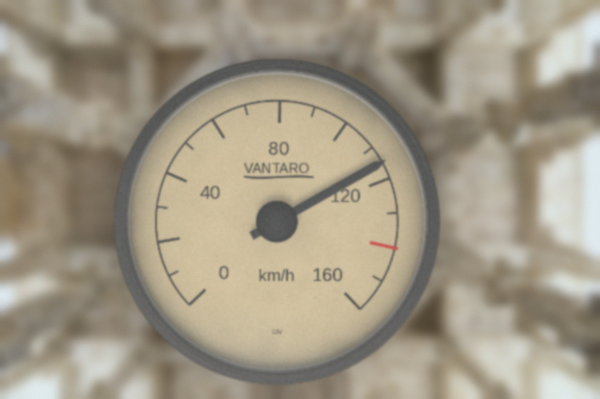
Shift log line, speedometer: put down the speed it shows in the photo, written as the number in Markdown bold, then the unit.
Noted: **115** km/h
